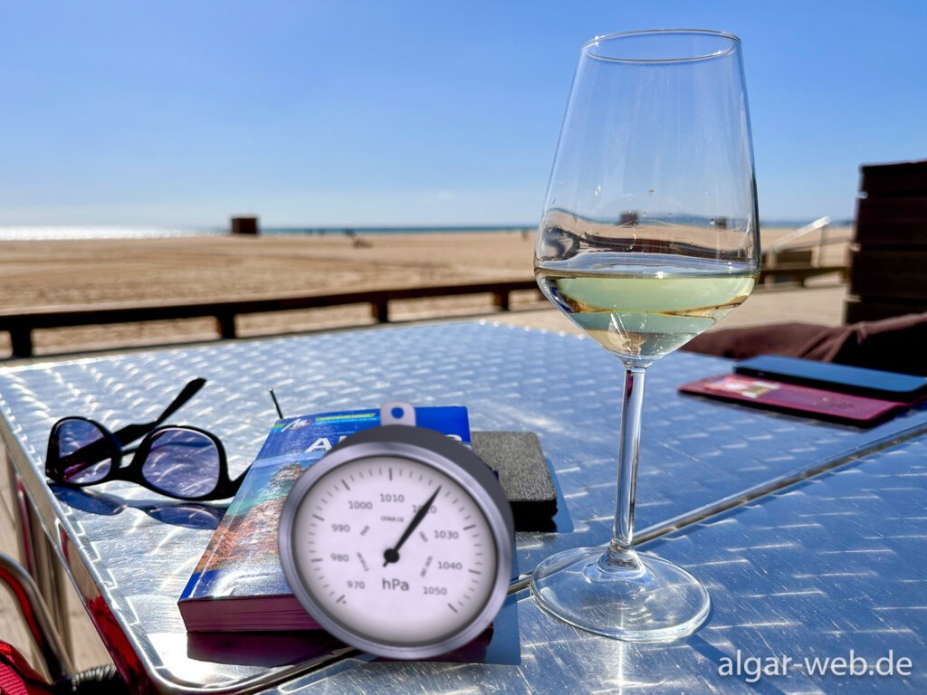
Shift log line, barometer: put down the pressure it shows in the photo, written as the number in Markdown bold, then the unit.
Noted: **1020** hPa
